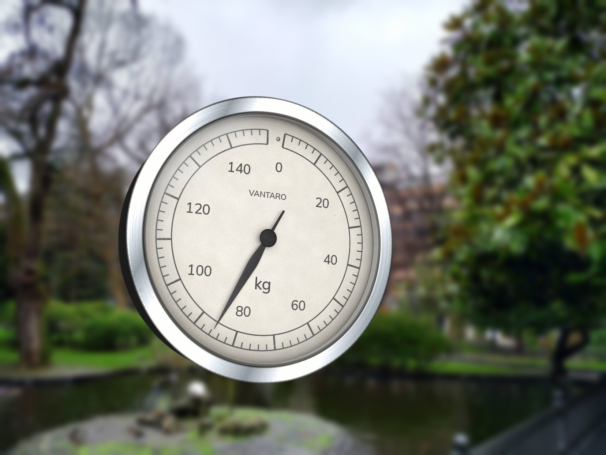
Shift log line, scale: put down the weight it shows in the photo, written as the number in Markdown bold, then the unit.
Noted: **86** kg
